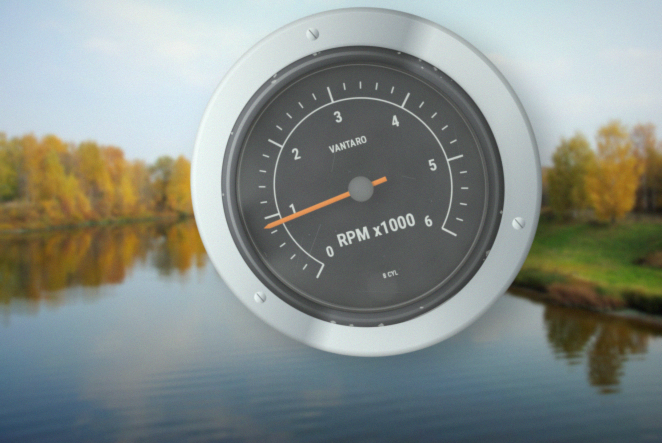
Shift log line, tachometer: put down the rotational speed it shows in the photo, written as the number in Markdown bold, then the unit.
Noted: **900** rpm
